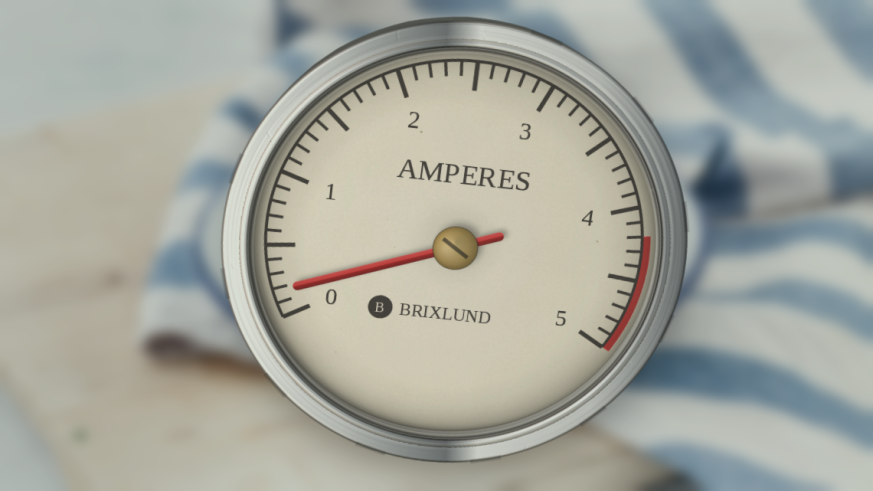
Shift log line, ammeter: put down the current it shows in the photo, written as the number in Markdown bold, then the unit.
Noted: **0.2** A
